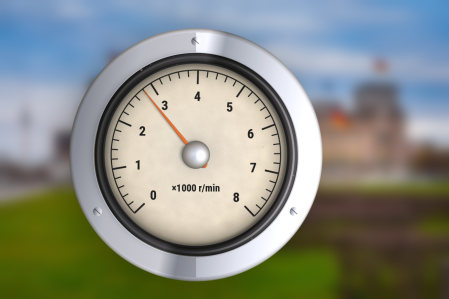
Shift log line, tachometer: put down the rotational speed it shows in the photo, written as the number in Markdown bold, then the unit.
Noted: **2800** rpm
